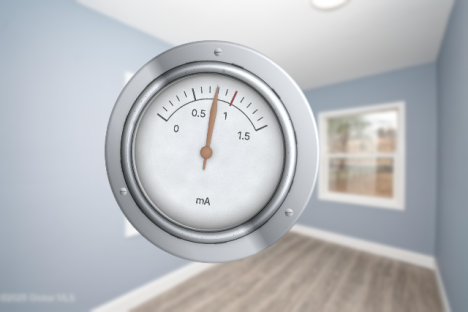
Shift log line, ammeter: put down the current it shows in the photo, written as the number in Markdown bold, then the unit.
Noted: **0.8** mA
